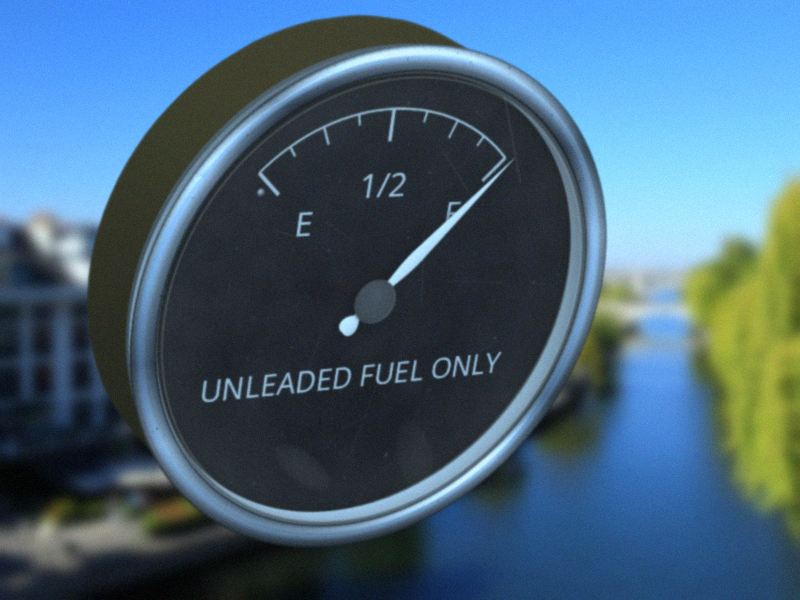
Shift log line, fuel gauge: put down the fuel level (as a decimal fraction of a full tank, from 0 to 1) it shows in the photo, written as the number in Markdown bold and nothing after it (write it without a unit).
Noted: **1**
